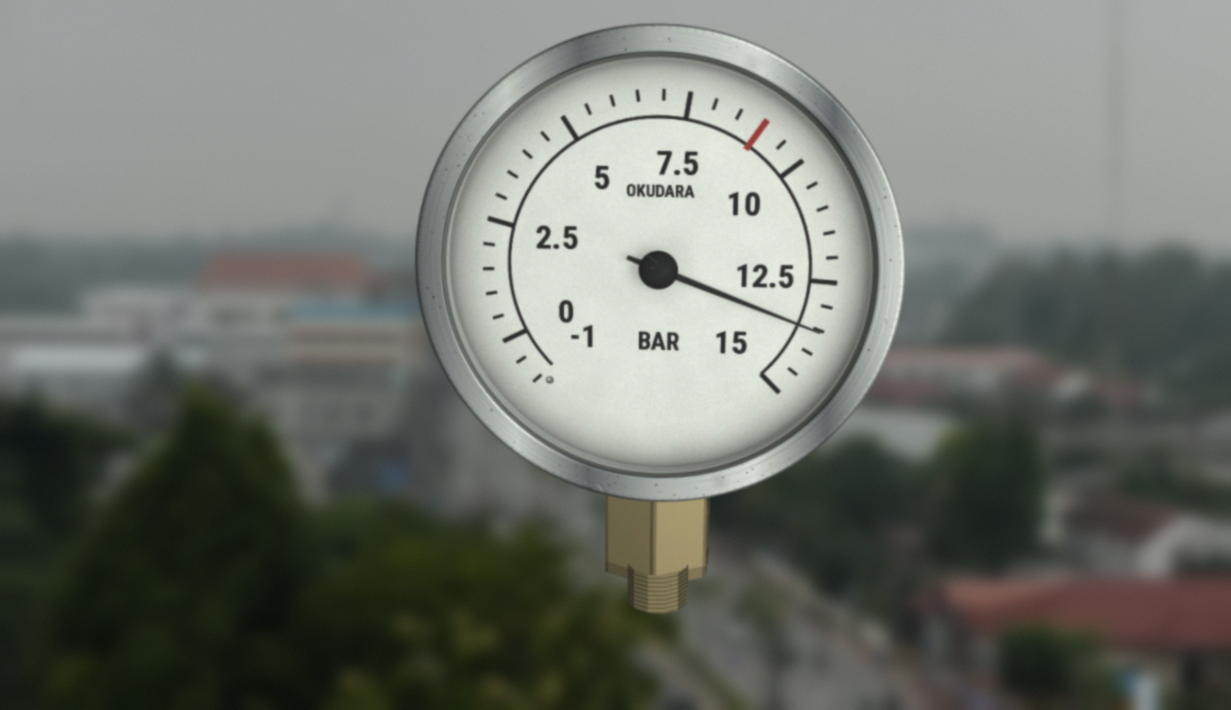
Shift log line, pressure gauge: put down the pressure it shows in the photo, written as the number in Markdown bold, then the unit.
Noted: **13.5** bar
